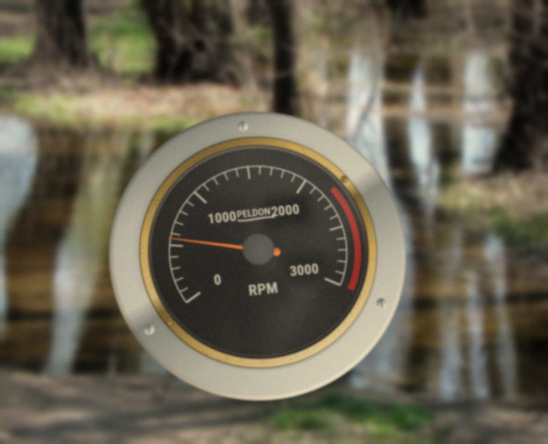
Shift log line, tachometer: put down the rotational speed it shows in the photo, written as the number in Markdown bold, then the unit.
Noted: **550** rpm
